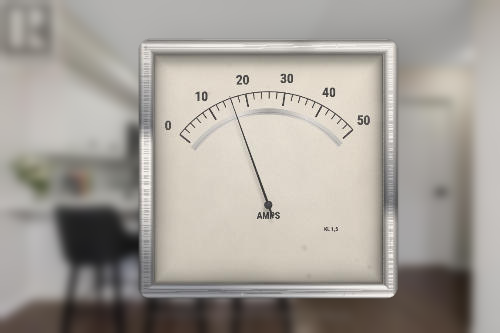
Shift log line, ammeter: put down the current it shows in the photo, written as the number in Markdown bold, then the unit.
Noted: **16** A
